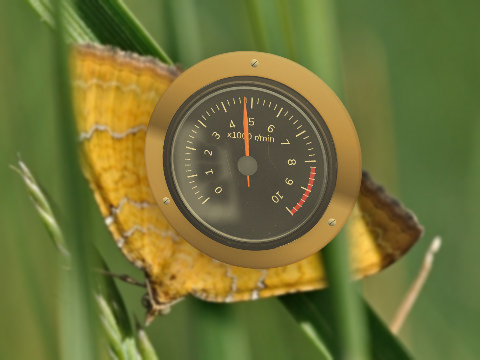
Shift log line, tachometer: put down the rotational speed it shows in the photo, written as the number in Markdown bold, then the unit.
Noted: **4800** rpm
